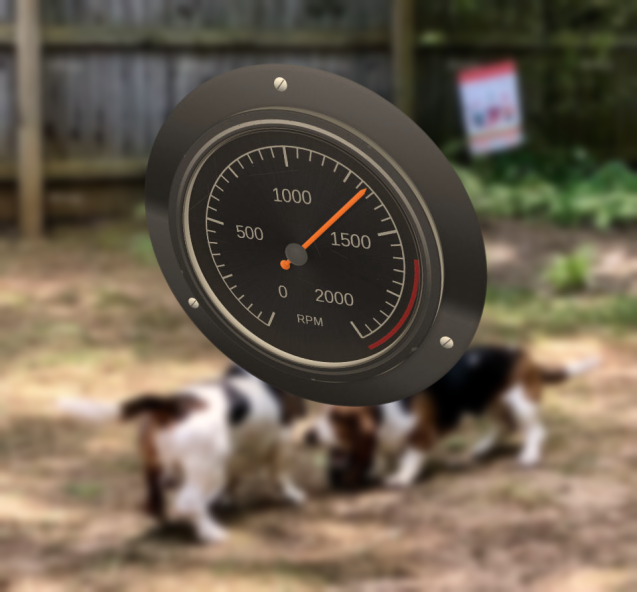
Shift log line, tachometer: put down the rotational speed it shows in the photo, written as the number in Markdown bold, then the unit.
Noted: **1325** rpm
